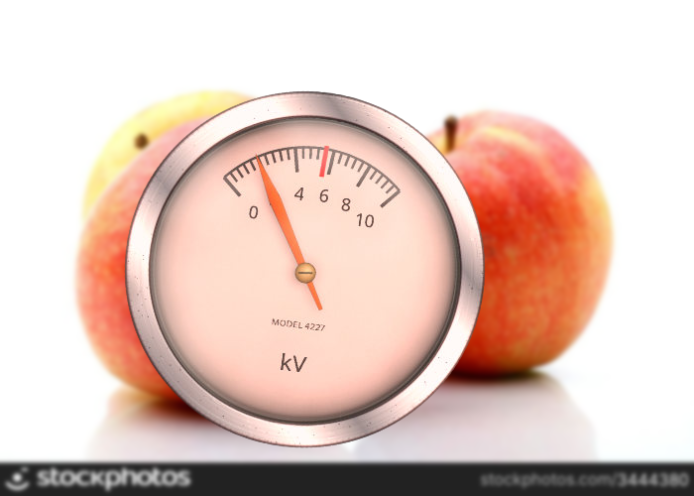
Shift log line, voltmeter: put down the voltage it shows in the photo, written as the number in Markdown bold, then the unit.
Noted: **2** kV
